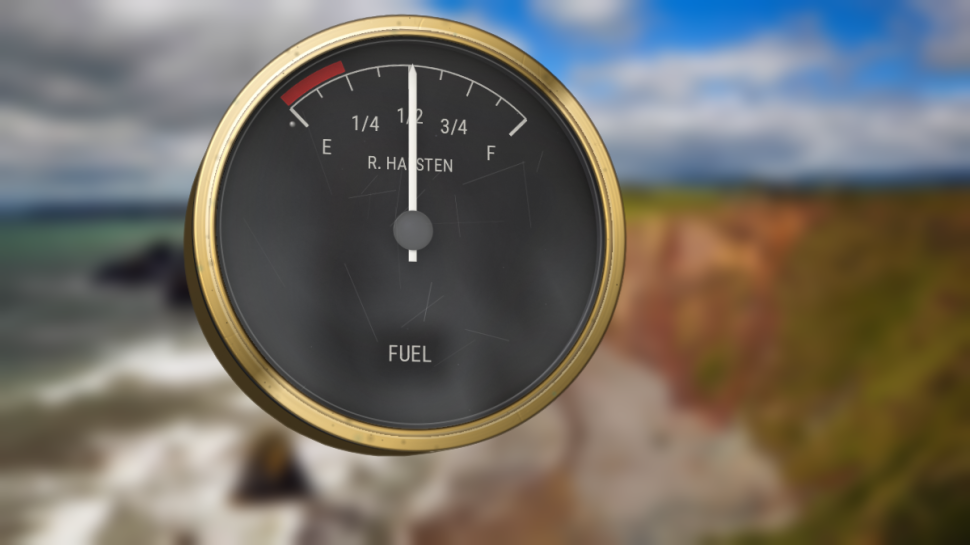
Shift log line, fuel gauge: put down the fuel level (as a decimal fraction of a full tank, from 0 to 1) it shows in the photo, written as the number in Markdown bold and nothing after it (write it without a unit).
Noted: **0.5**
